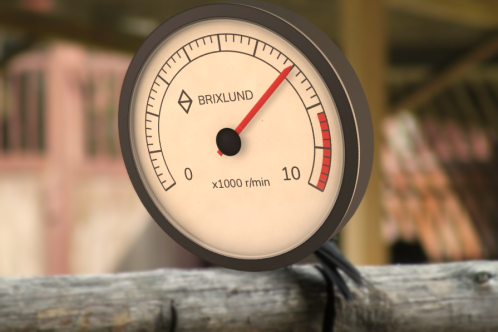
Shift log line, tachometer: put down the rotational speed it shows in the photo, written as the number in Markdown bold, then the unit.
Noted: **7000** rpm
